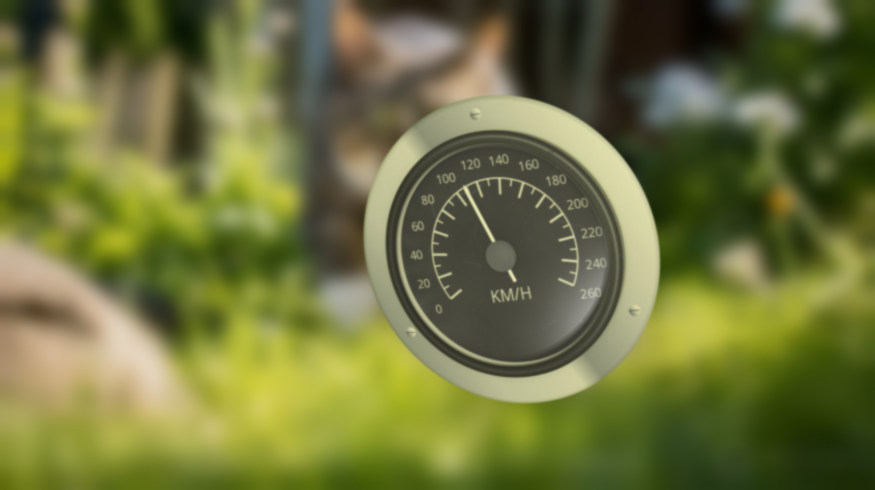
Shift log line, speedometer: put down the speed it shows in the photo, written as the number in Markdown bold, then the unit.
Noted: **110** km/h
